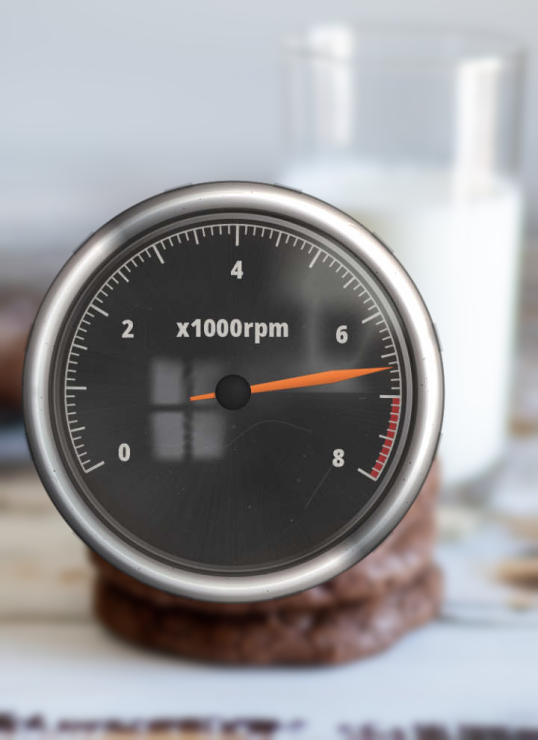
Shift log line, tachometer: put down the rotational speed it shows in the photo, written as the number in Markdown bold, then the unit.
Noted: **6650** rpm
